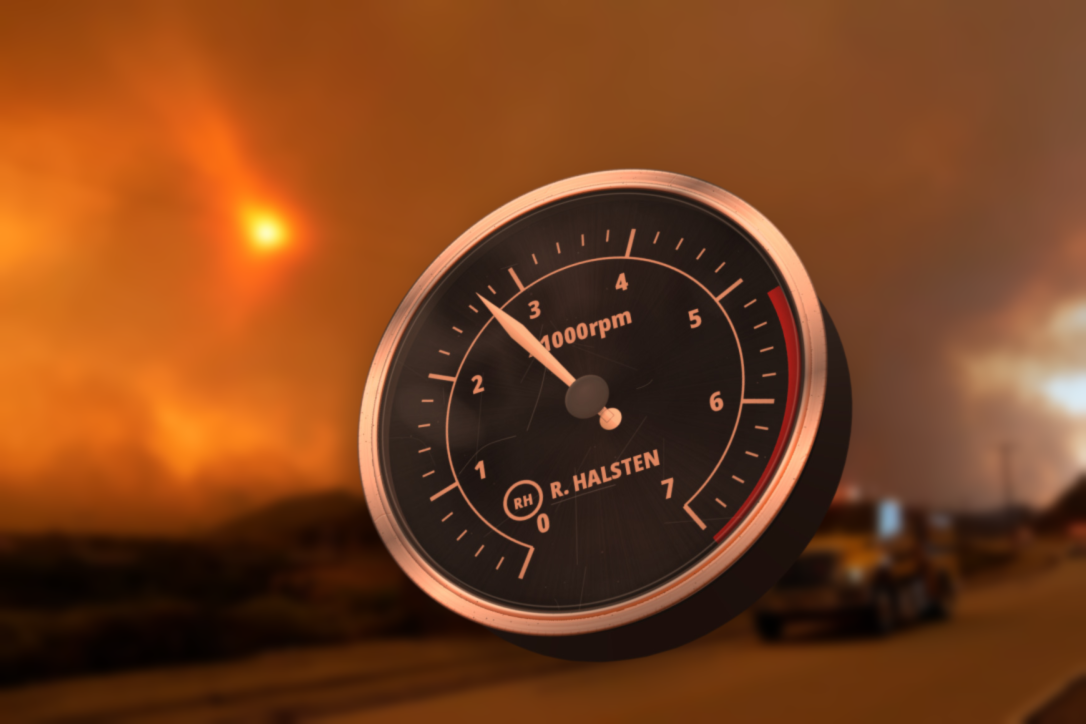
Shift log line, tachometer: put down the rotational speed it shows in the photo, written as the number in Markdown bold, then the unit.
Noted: **2700** rpm
